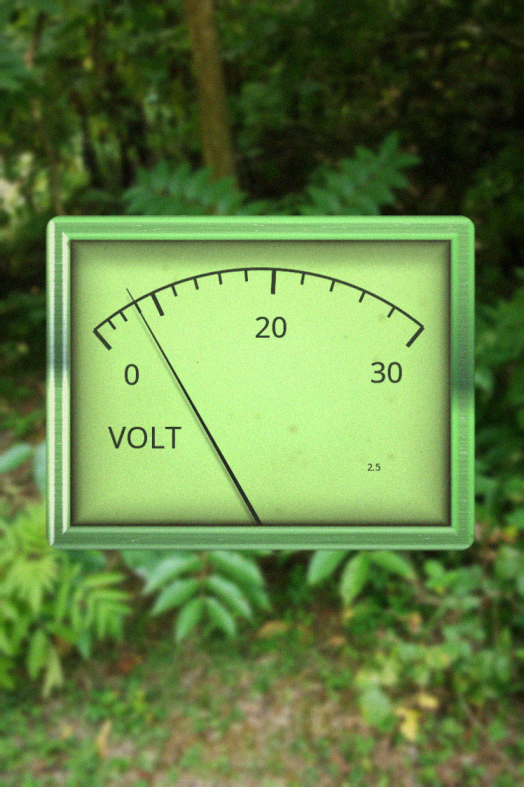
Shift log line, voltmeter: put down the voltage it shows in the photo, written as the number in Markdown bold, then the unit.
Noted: **8** V
